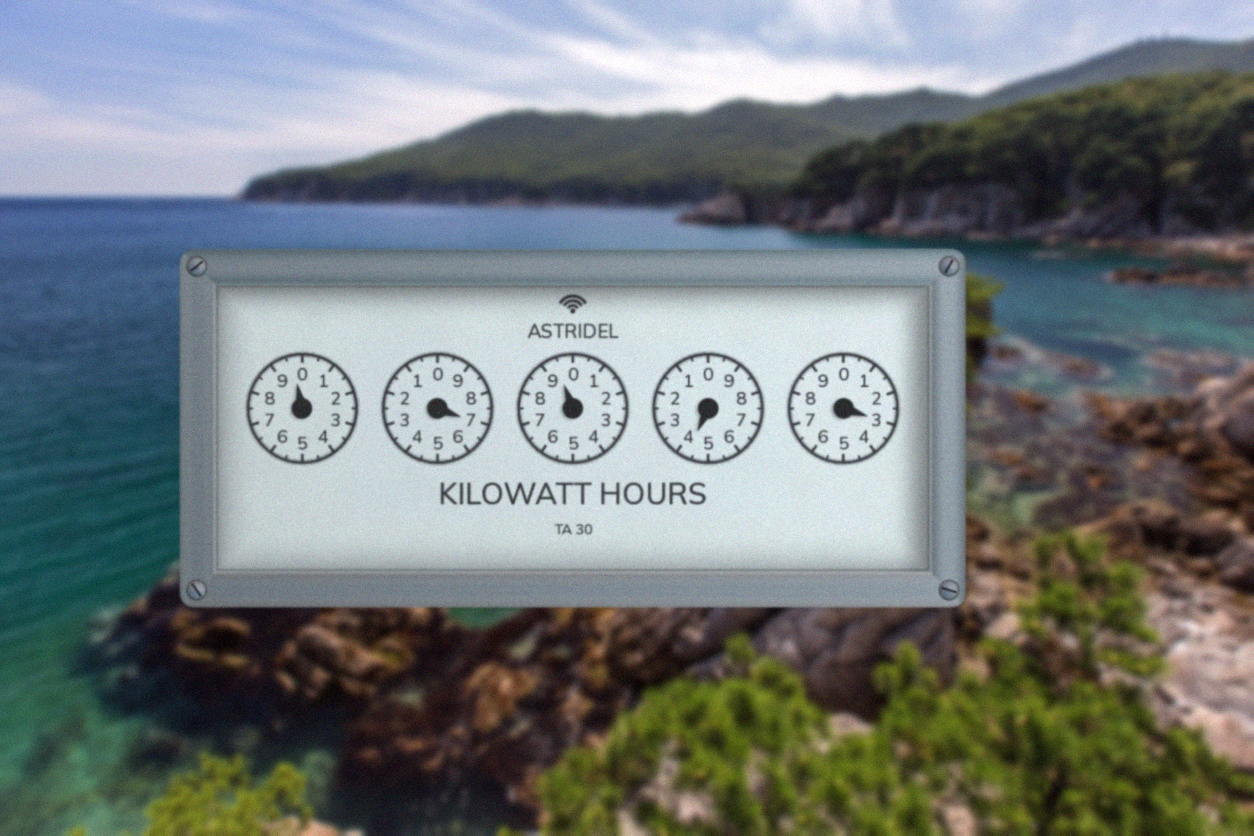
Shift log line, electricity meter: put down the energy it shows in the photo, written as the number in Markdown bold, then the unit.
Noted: **96943** kWh
